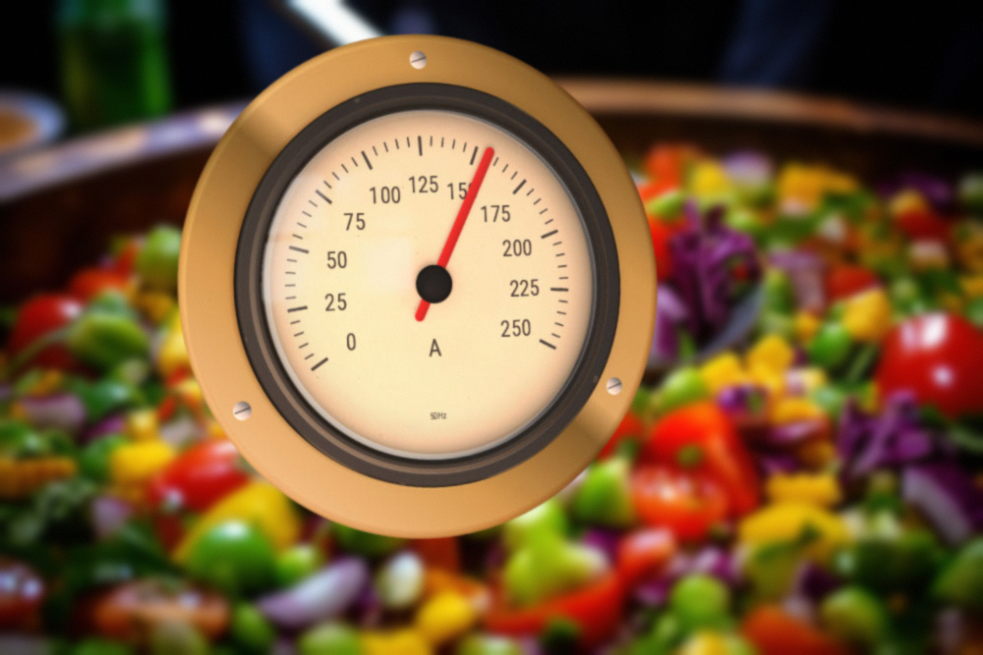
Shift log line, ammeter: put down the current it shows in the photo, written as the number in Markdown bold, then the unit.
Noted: **155** A
